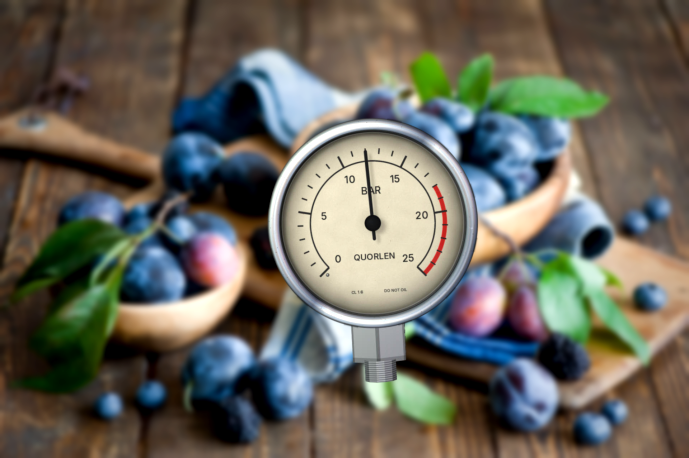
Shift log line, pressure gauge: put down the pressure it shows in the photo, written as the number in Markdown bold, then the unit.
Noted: **12** bar
